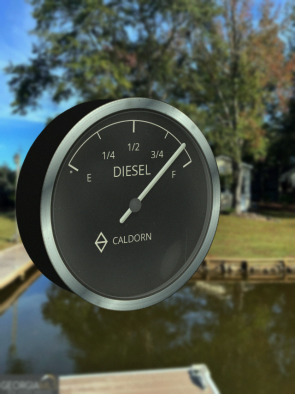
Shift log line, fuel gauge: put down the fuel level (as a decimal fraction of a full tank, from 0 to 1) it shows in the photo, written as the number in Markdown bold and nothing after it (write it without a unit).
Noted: **0.875**
